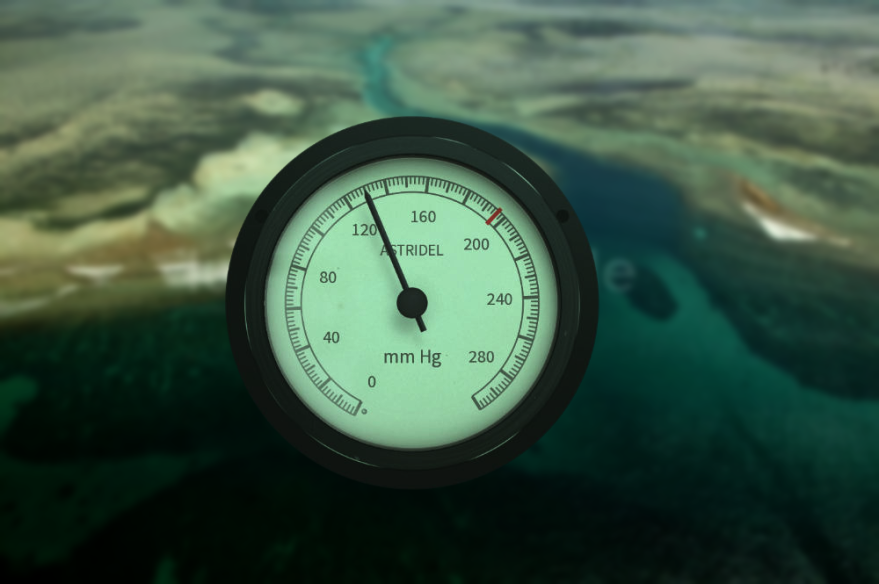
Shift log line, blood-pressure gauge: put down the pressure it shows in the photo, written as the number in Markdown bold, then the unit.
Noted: **130** mmHg
